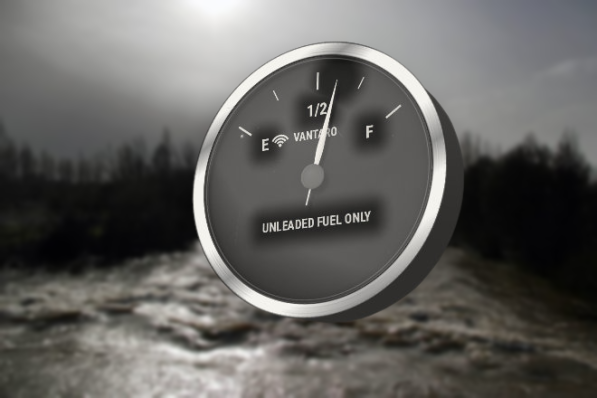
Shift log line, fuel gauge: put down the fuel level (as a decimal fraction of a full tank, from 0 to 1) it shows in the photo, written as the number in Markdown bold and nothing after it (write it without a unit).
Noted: **0.625**
